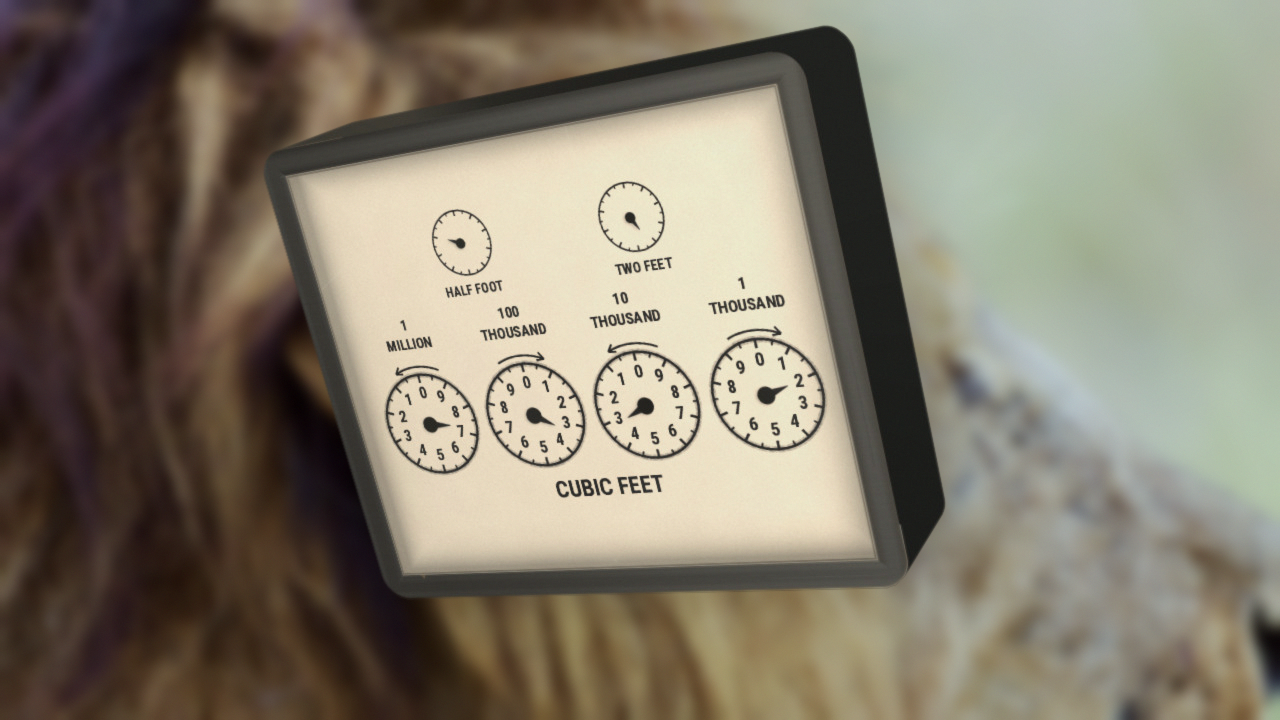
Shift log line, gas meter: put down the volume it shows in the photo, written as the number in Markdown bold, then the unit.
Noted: **733200** ft³
